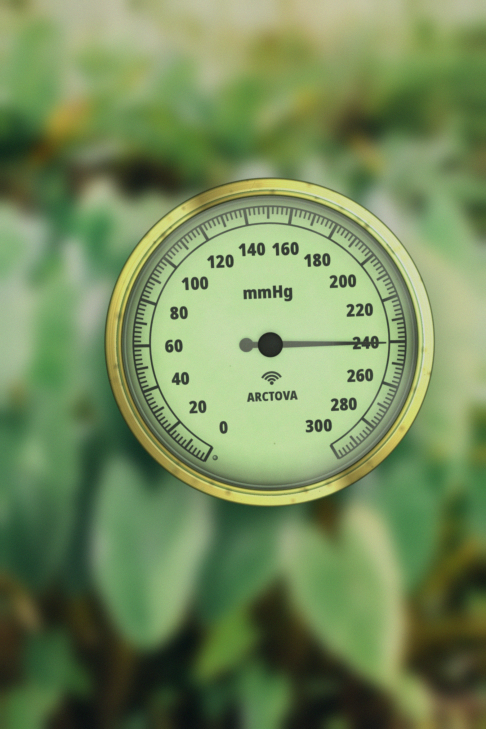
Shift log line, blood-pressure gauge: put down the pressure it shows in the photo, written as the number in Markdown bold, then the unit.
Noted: **240** mmHg
